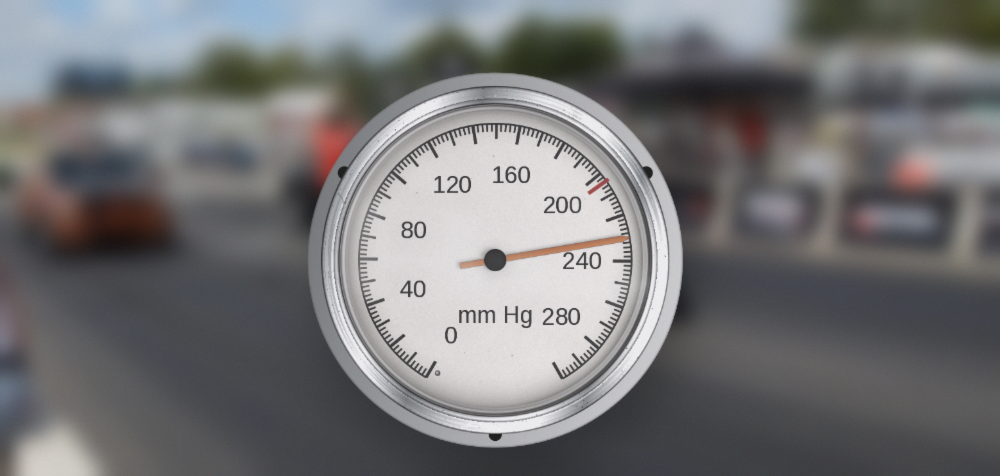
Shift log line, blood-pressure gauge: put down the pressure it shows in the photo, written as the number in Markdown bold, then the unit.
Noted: **230** mmHg
